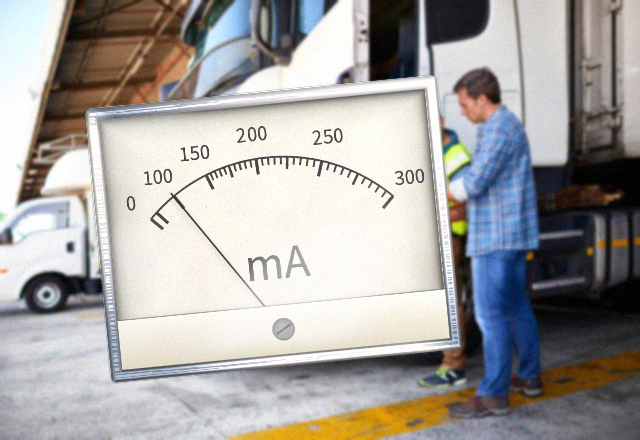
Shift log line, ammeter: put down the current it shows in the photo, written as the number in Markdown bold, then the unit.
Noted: **100** mA
